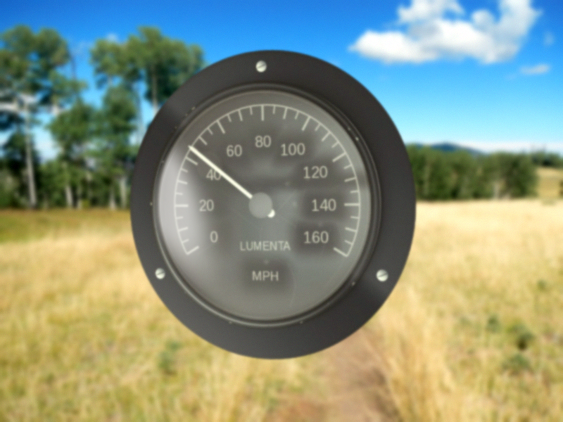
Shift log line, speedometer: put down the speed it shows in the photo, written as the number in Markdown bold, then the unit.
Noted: **45** mph
